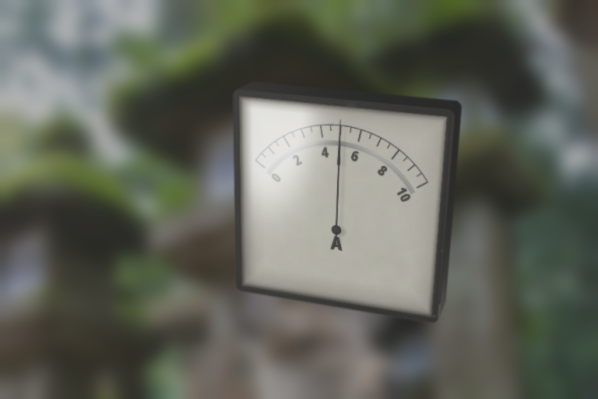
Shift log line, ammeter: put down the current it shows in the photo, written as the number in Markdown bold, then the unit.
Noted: **5** A
